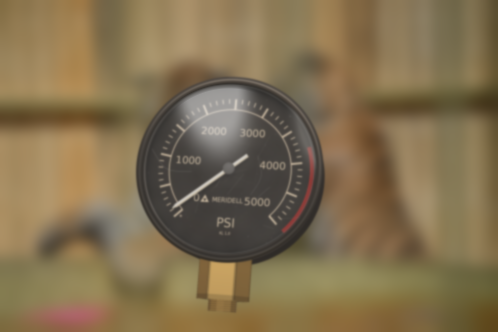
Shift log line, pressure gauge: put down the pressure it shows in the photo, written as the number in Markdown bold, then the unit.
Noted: **100** psi
